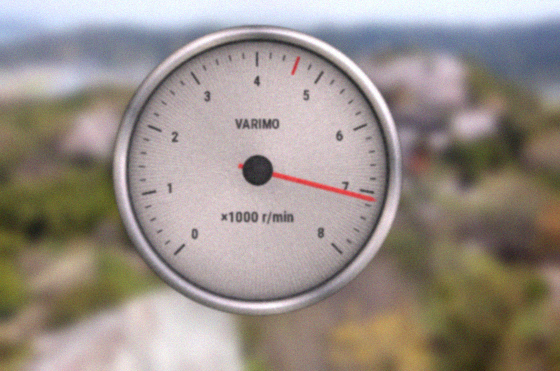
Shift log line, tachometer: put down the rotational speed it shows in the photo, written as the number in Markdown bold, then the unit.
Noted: **7100** rpm
